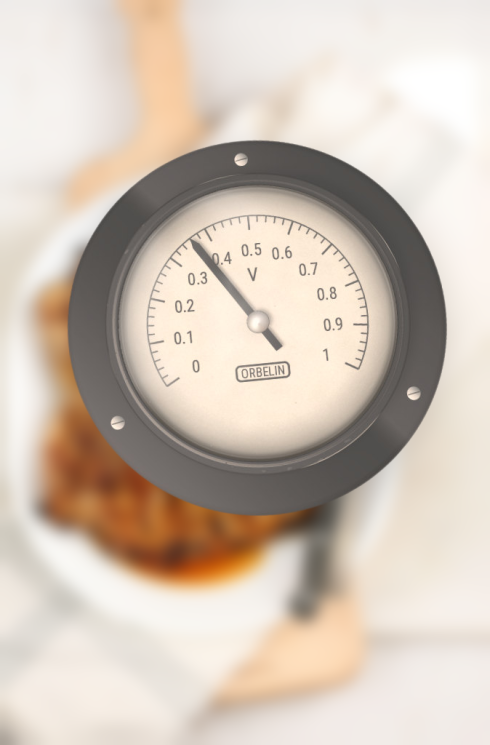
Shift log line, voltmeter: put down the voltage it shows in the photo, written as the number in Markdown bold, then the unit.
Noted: **0.36** V
